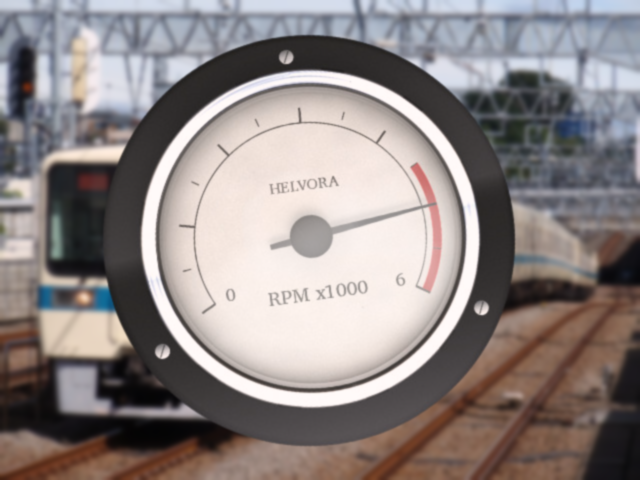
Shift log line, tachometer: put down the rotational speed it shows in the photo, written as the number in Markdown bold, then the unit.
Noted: **5000** rpm
